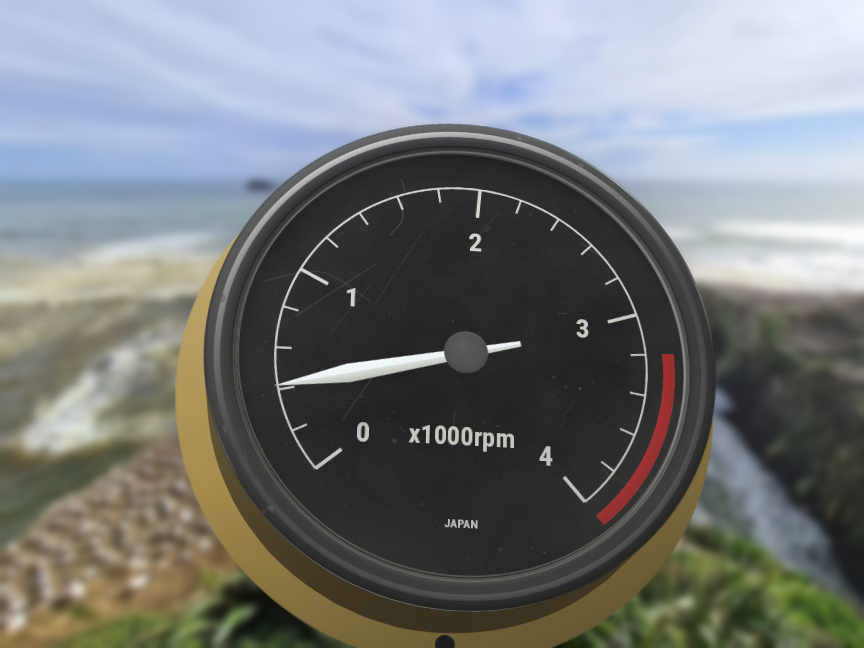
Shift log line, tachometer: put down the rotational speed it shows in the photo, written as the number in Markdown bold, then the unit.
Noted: **400** rpm
